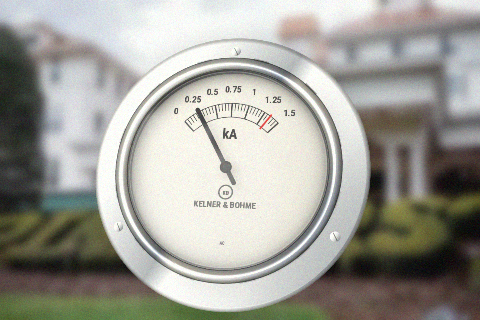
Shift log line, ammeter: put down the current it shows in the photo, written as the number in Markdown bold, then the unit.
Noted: **0.25** kA
